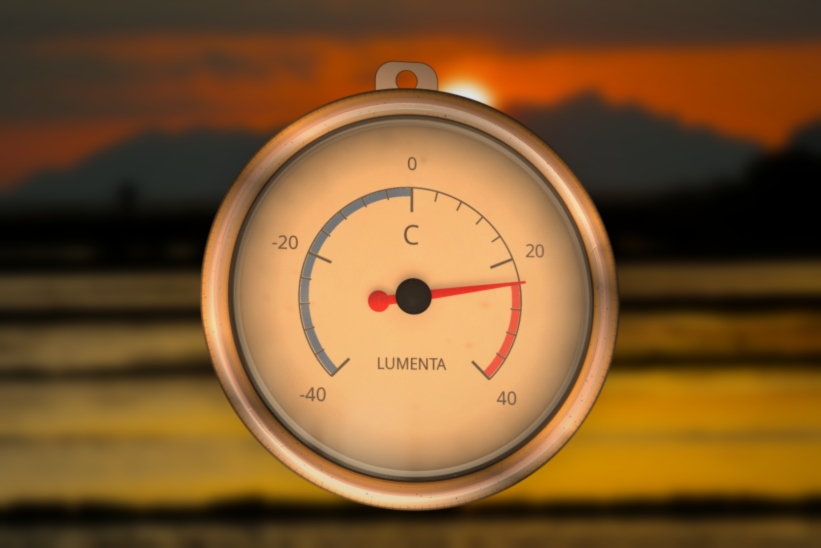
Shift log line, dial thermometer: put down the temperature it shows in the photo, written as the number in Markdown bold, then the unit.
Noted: **24** °C
